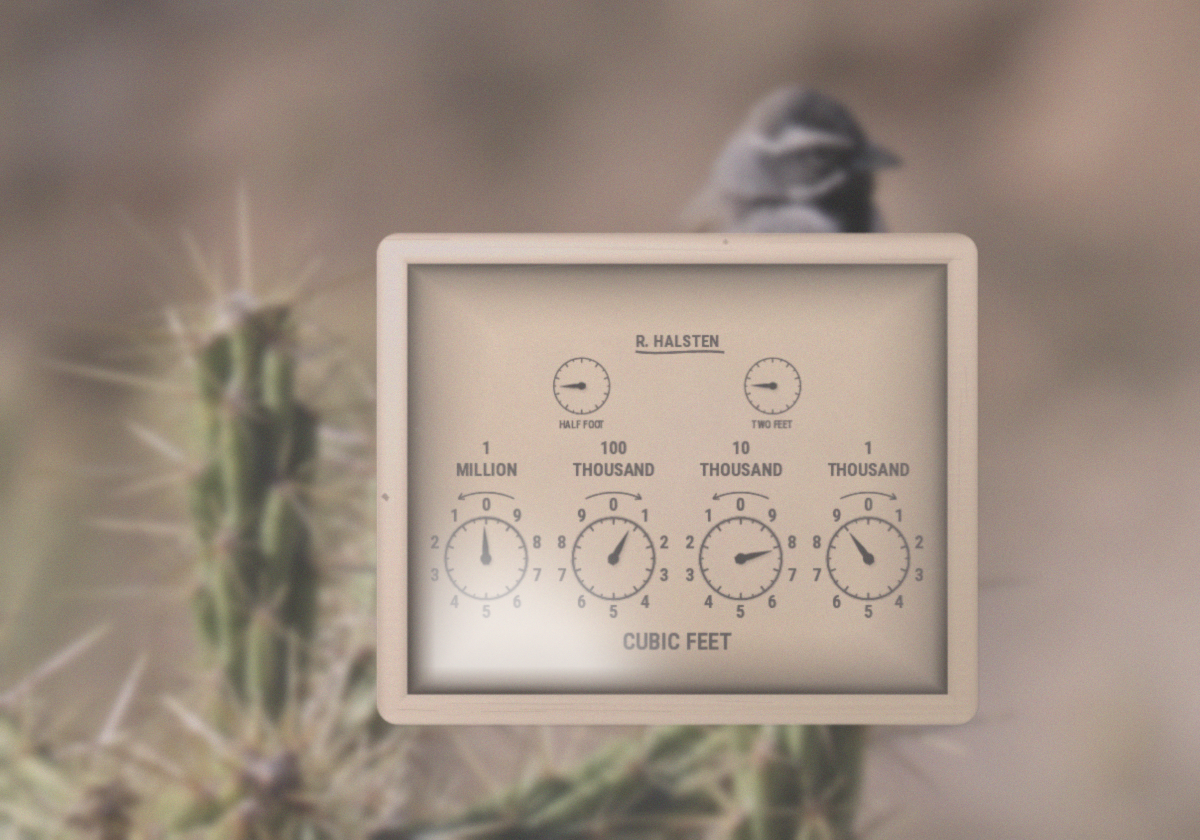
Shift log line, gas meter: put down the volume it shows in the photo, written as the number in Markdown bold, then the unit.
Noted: **7900** ft³
